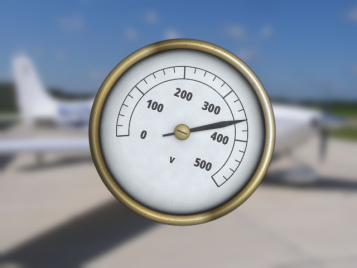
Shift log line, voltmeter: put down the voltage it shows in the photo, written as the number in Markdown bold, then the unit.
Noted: **360** V
